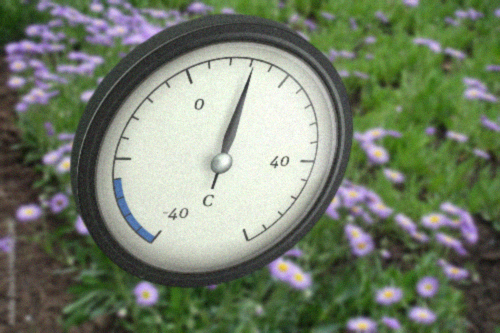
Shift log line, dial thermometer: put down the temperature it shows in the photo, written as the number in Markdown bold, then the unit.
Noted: **12** °C
